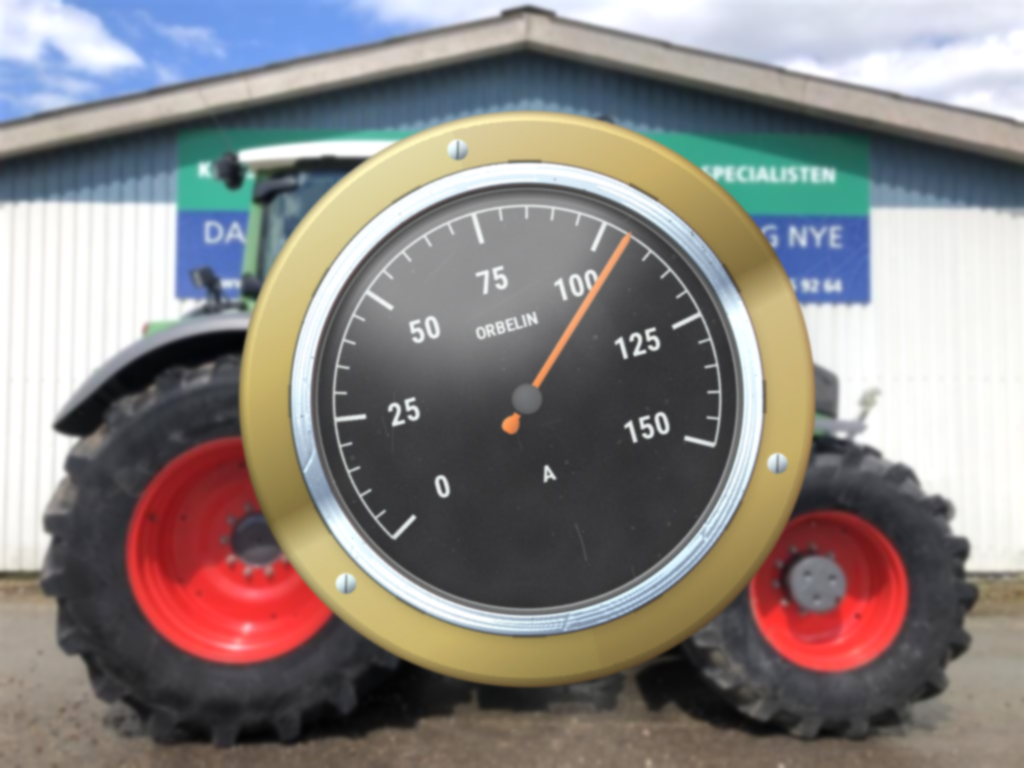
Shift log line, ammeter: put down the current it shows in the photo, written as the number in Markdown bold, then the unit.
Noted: **105** A
